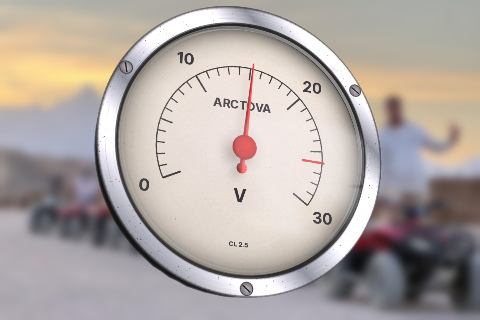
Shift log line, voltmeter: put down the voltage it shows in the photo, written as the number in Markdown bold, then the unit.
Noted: **15** V
